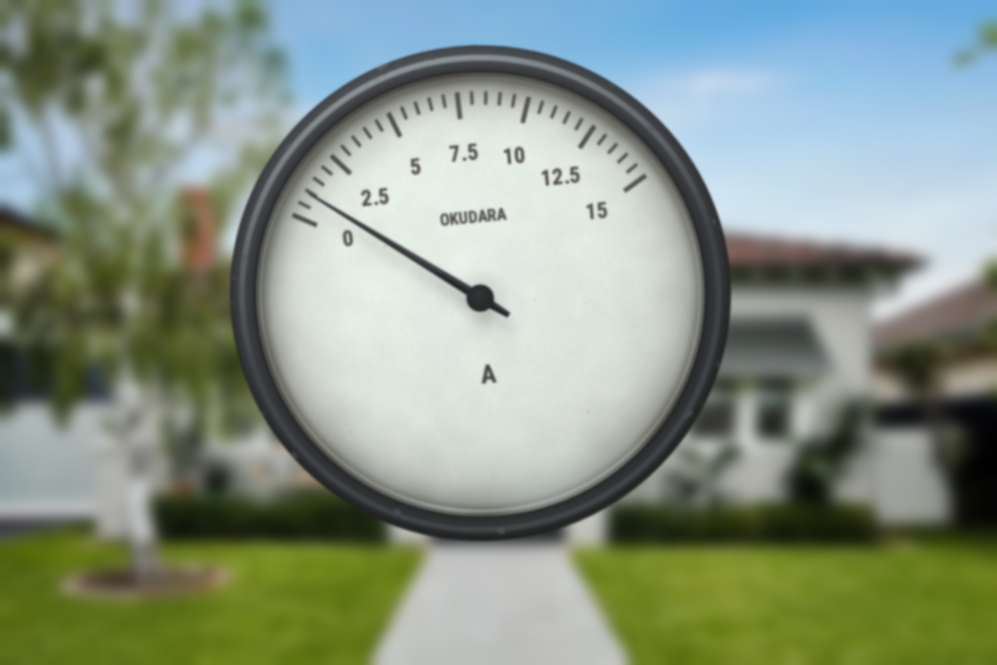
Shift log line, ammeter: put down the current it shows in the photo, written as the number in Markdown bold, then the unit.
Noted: **1** A
